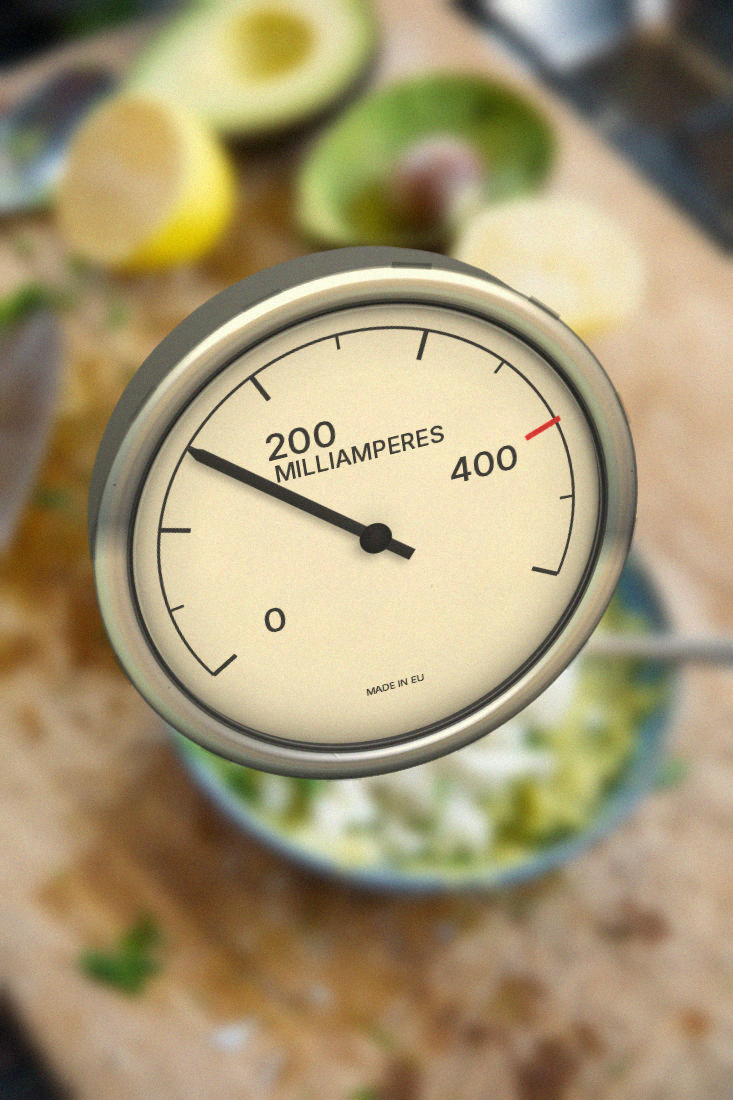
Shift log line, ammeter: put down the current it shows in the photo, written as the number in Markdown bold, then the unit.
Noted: **150** mA
